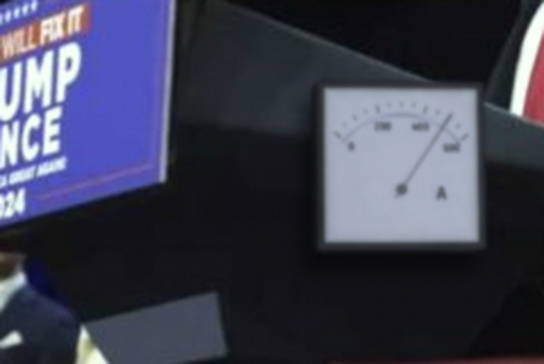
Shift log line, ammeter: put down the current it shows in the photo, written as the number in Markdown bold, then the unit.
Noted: **500** A
